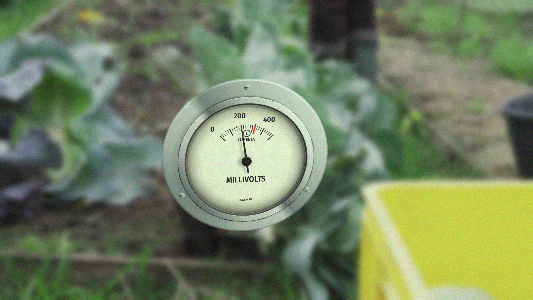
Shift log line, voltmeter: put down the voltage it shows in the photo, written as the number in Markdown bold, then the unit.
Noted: **200** mV
